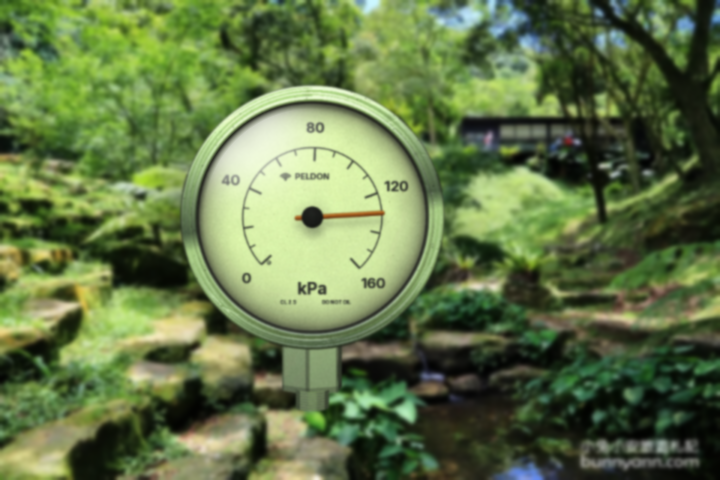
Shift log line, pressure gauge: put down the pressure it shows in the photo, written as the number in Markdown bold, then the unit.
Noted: **130** kPa
